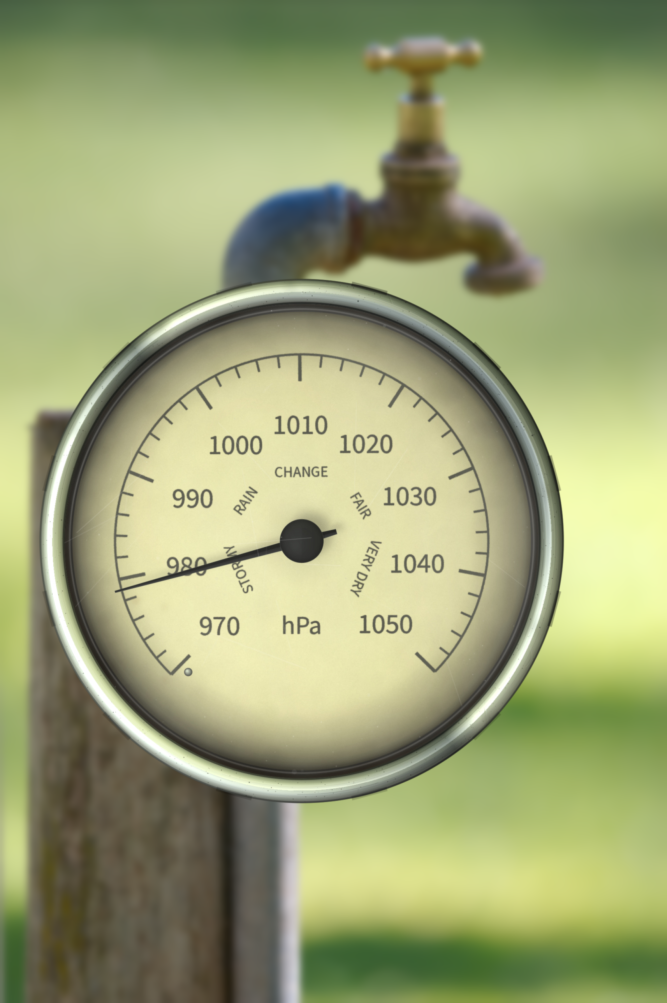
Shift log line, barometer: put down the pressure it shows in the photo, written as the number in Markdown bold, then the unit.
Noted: **979** hPa
